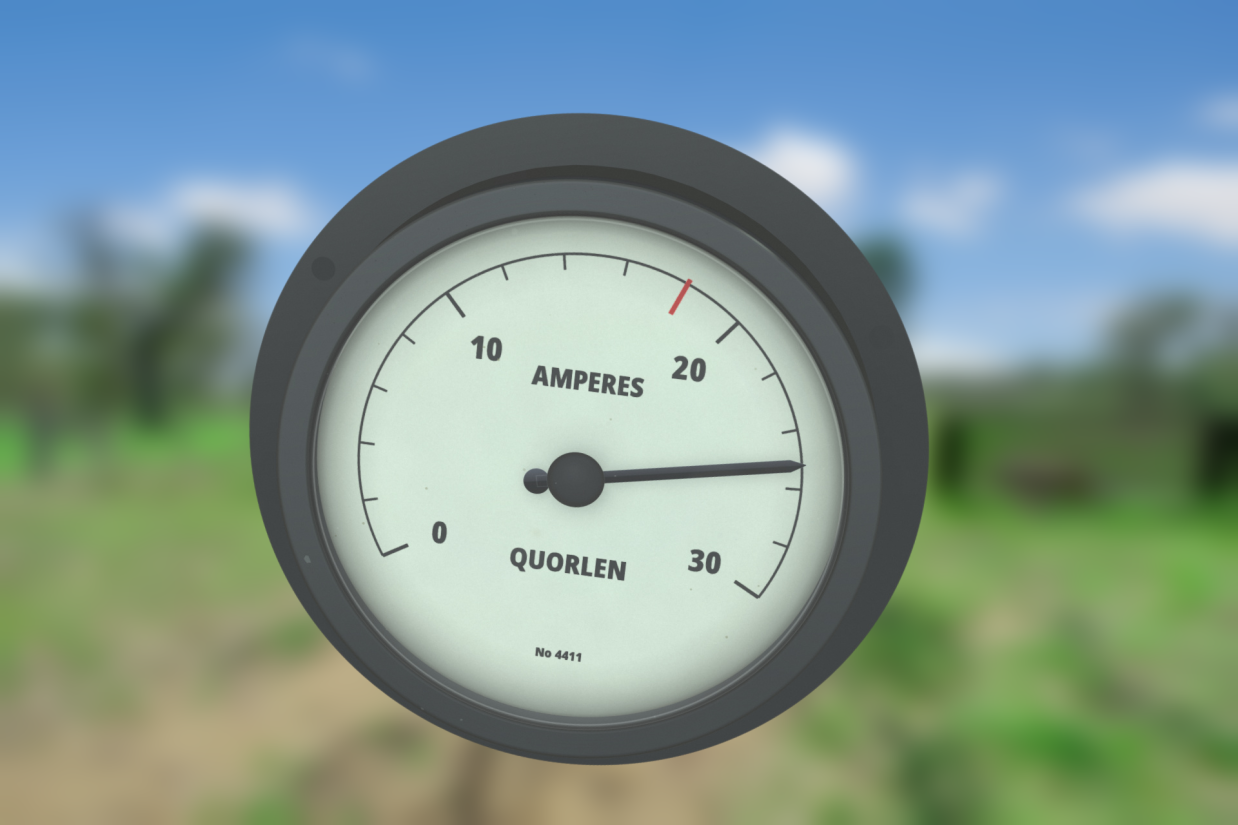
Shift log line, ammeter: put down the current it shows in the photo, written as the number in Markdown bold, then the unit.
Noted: **25** A
